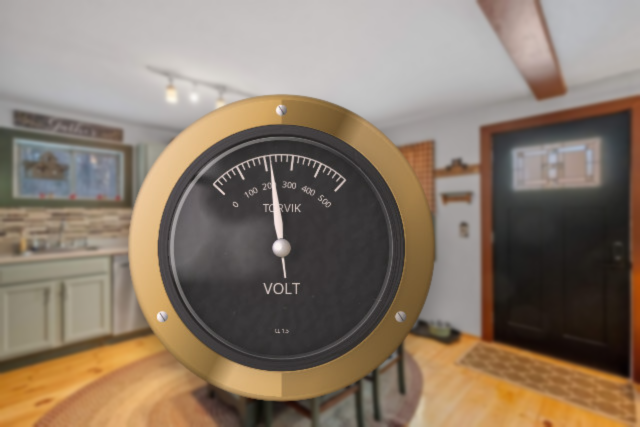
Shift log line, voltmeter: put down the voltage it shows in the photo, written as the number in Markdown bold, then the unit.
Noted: **220** V
